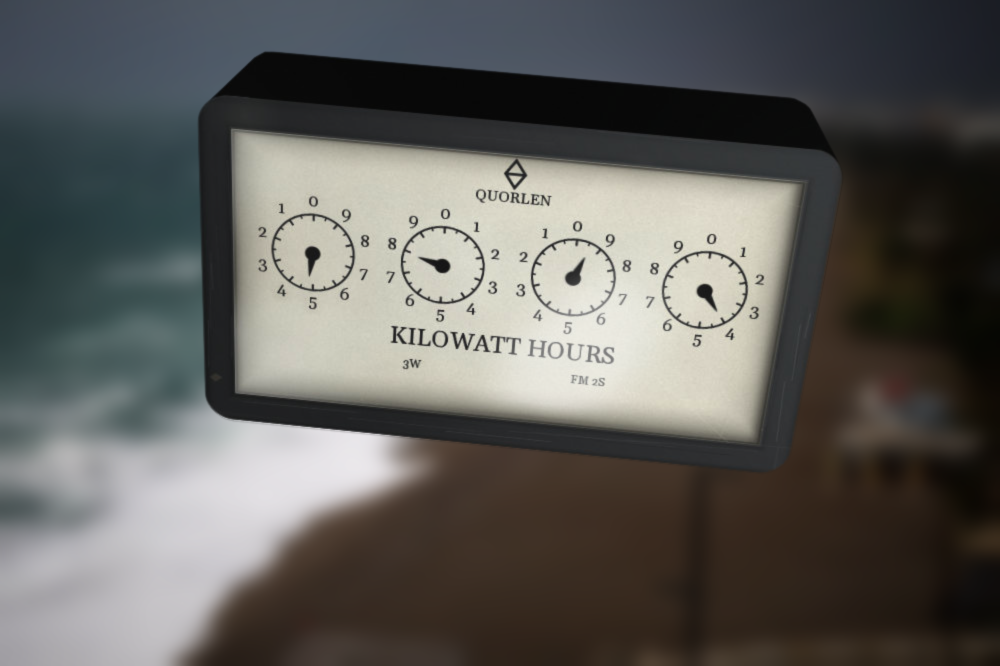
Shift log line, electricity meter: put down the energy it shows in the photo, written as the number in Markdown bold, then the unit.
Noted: **4794** kWh
